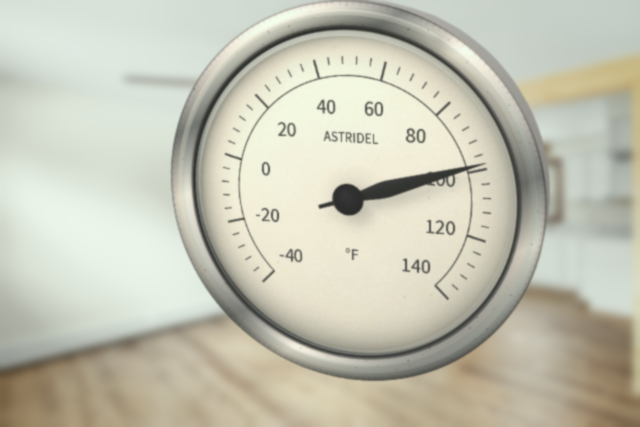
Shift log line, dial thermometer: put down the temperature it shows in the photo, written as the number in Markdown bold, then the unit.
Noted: **98** °F
